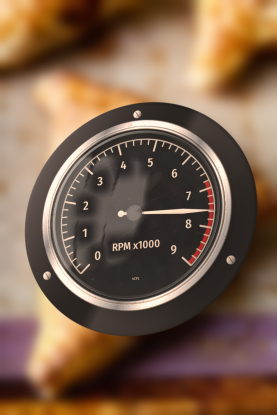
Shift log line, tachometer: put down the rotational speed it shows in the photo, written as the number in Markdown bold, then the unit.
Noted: **7600** rpm
